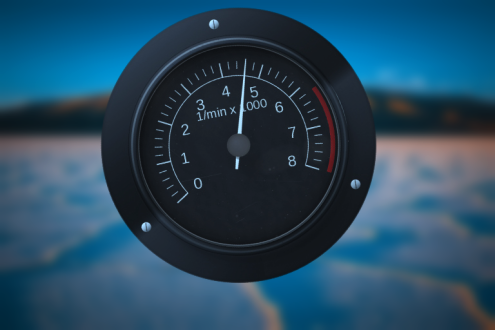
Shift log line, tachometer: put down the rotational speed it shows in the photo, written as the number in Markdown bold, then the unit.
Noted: **4600** rpm
